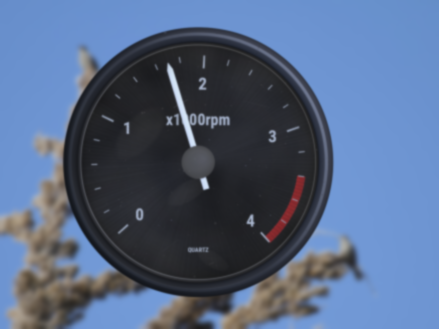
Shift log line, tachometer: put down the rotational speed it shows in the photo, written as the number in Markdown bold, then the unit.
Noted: **1700** rpm
